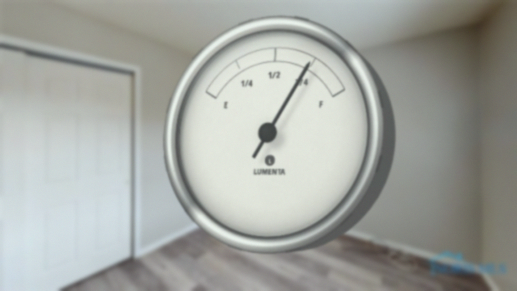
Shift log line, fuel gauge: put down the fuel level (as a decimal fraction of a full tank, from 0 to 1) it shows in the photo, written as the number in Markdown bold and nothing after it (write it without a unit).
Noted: **0.75**
